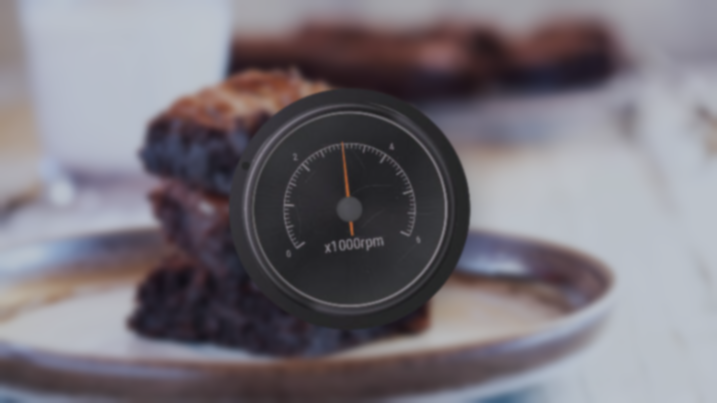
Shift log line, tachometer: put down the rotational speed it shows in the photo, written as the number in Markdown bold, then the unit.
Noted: **3000** rpm
